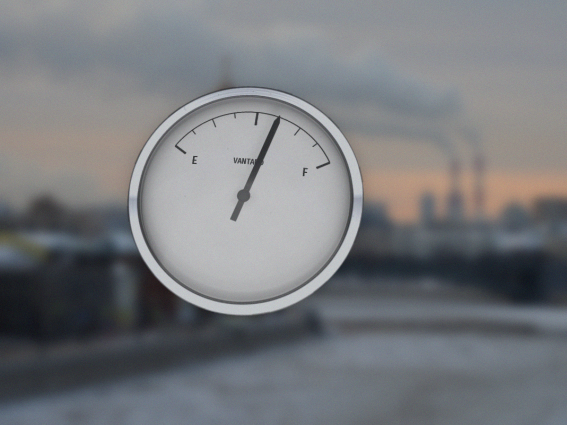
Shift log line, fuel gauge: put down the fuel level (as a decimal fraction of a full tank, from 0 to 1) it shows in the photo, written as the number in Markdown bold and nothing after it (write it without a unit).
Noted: **0.625**
